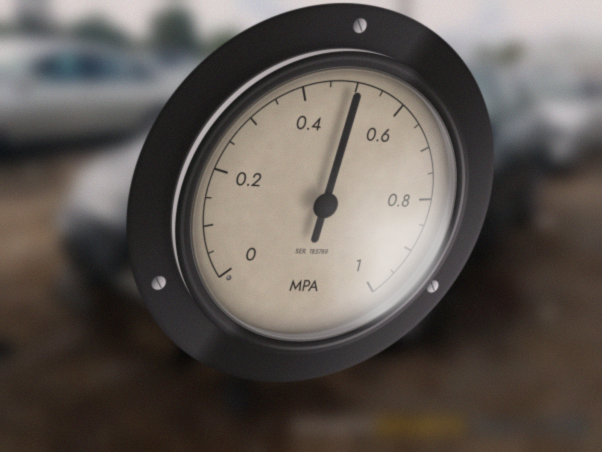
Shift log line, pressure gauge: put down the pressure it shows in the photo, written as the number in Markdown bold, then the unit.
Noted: **0.5** MPa
